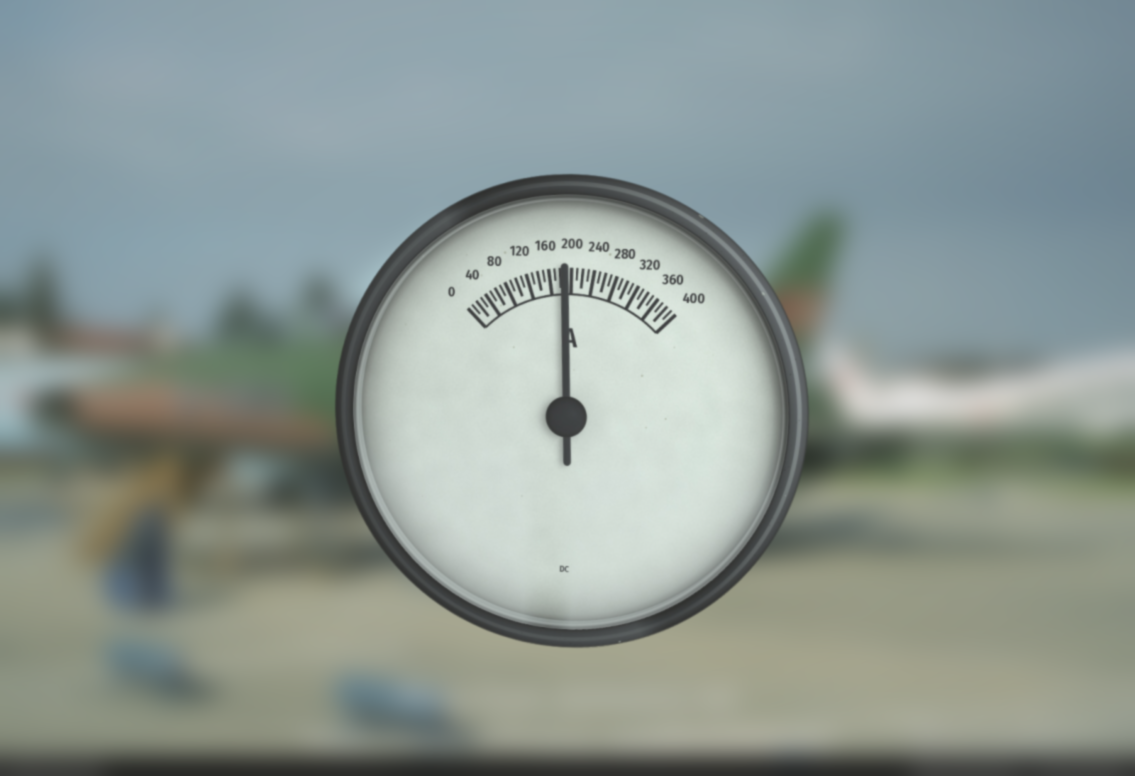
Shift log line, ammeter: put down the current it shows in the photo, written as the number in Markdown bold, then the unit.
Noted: **190** A
